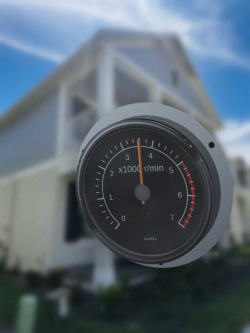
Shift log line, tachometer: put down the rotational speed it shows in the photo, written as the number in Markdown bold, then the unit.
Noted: **3600** rpm
